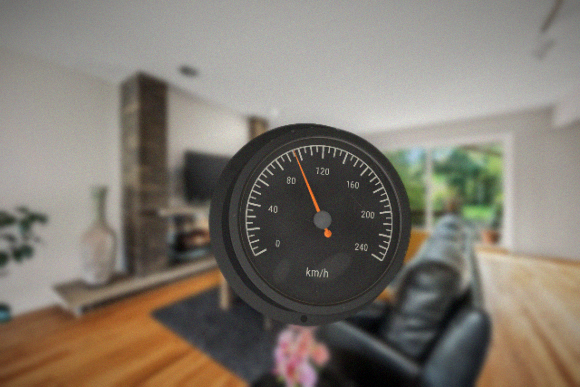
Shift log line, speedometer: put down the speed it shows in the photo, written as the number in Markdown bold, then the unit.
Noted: **95** km/h
